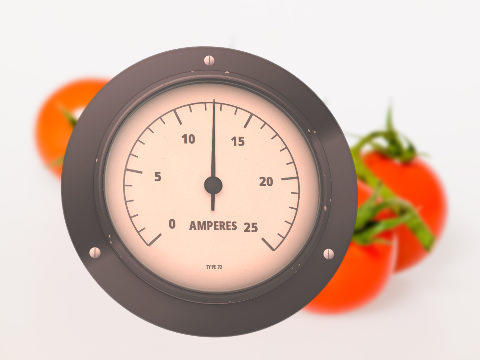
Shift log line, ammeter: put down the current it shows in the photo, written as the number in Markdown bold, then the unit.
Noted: **12.5** A
